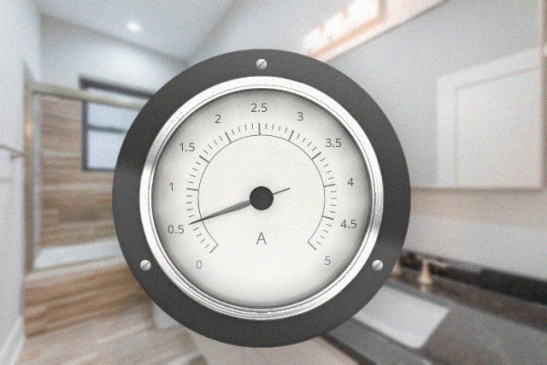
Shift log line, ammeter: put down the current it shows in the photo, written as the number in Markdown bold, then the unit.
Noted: **0.5** A
